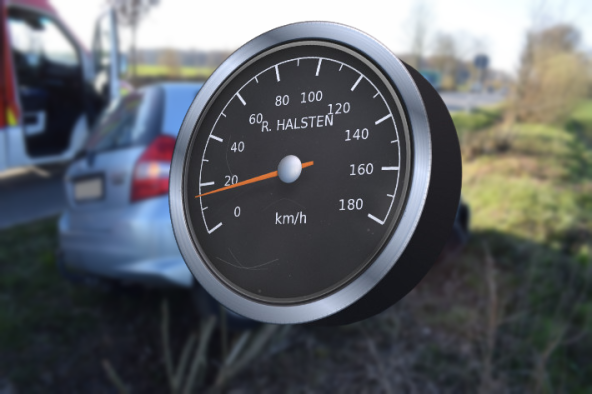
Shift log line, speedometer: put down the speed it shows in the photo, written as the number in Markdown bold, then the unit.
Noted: **15** km/h
